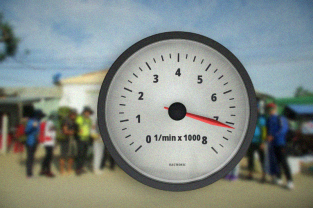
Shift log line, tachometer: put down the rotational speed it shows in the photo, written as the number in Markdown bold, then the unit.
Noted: **7125** rpm
